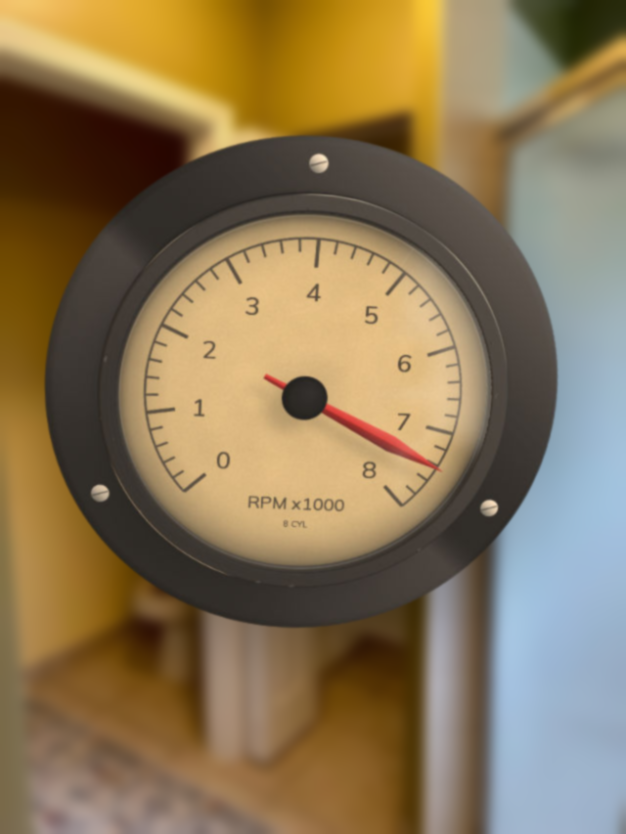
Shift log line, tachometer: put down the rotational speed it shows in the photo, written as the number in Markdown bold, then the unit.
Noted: **7400** rpm
